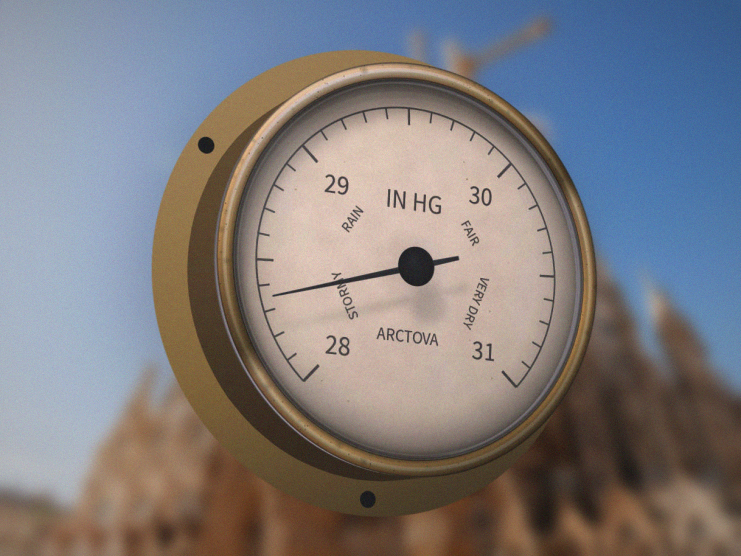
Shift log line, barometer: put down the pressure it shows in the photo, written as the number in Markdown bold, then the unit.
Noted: **28.35** inHg
